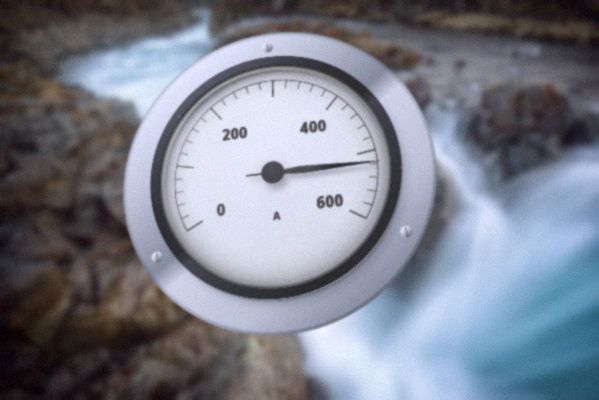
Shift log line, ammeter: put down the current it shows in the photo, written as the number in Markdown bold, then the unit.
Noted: **520** A
